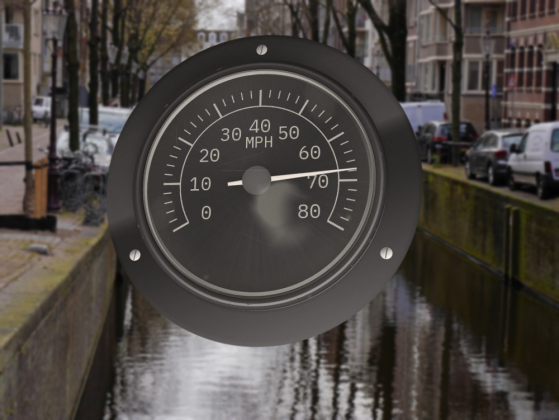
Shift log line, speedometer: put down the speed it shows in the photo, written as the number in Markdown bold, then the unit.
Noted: **68** mph
